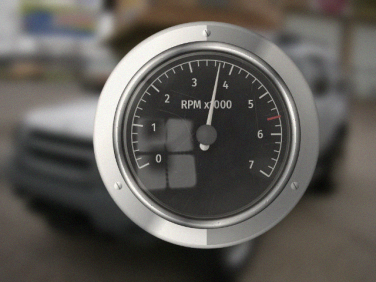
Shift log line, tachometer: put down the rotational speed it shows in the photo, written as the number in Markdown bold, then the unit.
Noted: **3700** rpm
